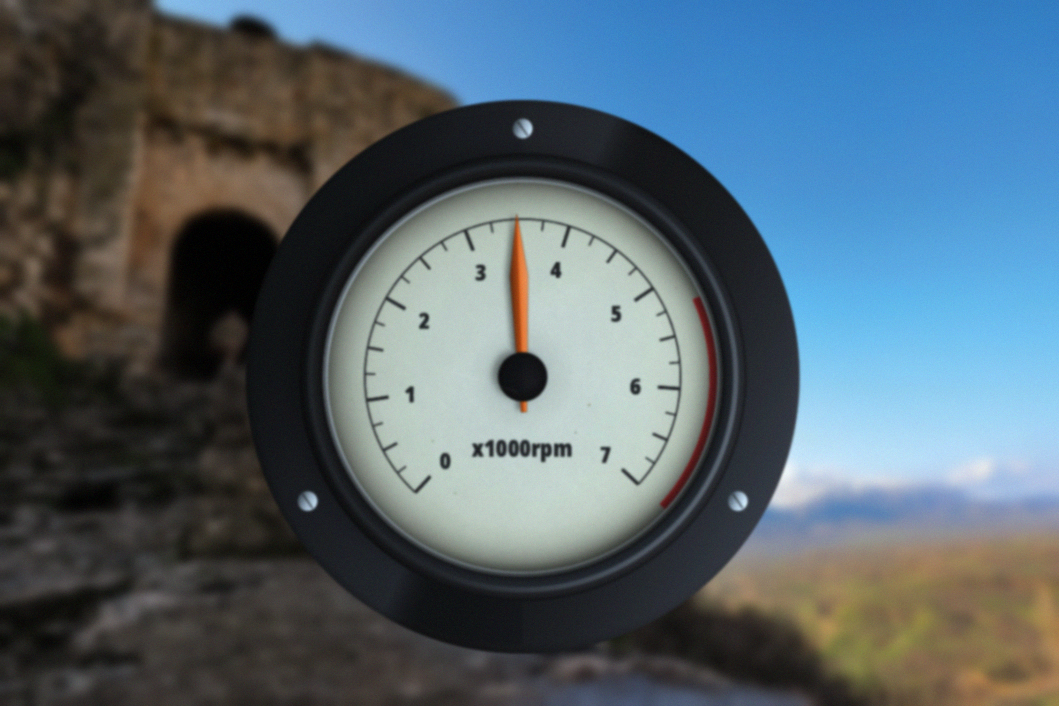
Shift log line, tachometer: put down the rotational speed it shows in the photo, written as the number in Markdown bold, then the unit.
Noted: **3500** rpm
